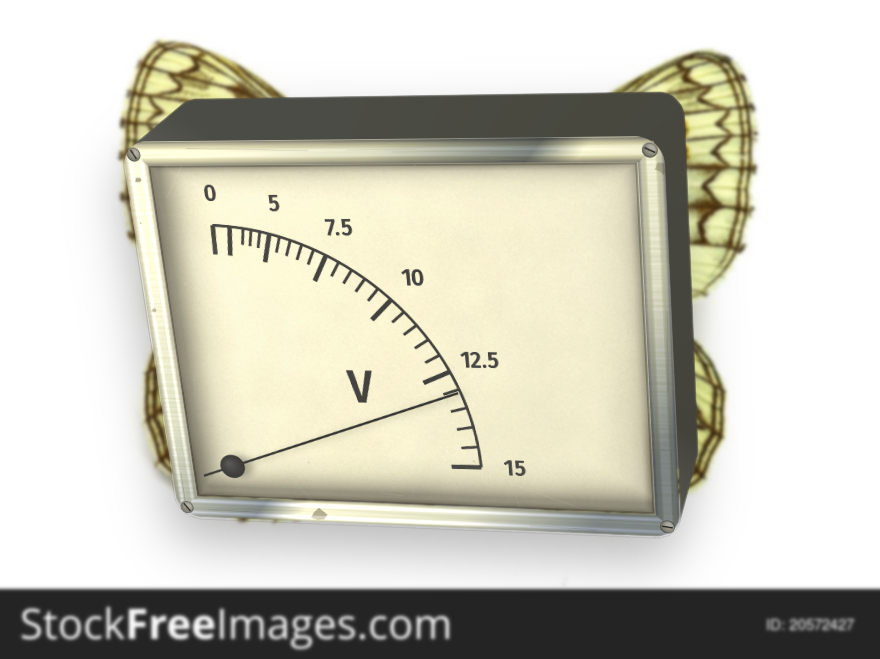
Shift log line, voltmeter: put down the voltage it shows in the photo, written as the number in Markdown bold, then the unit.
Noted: **13** V
